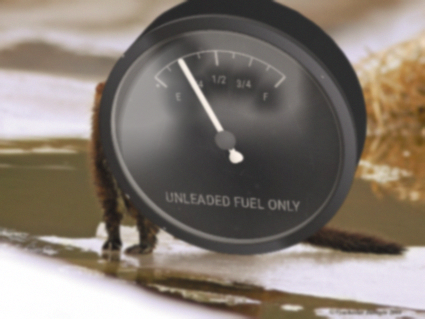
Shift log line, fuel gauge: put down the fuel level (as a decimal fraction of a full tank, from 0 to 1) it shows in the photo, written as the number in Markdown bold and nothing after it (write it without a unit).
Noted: **0.25**
